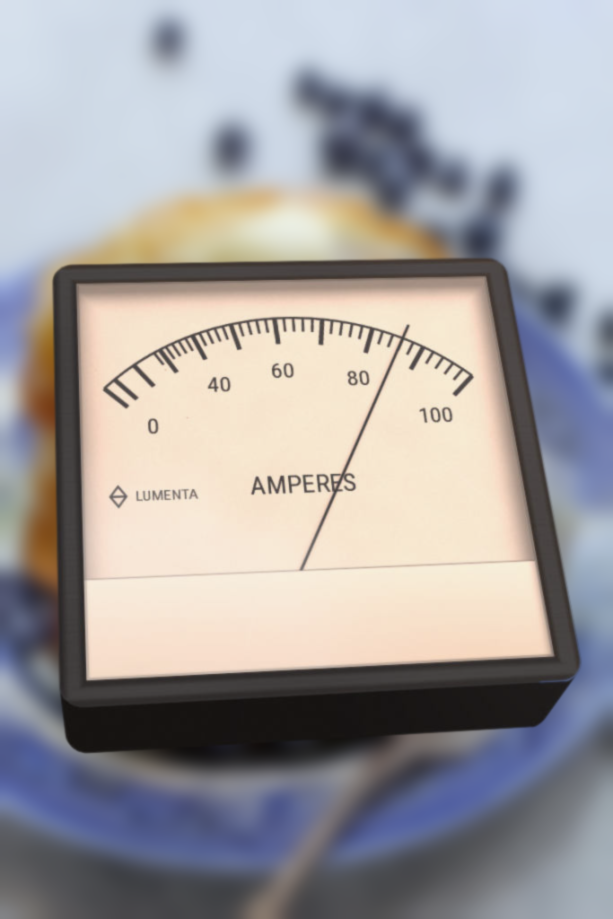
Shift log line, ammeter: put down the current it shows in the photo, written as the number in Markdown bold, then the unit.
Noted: **86** A
